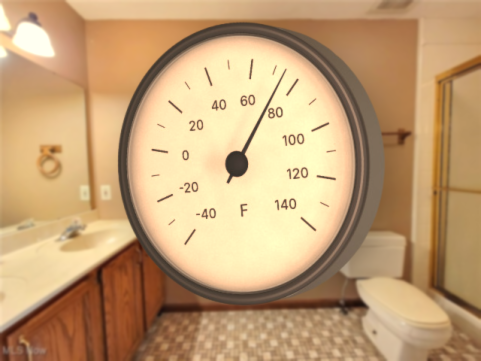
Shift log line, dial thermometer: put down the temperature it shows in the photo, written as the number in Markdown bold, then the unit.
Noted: **75** °F
